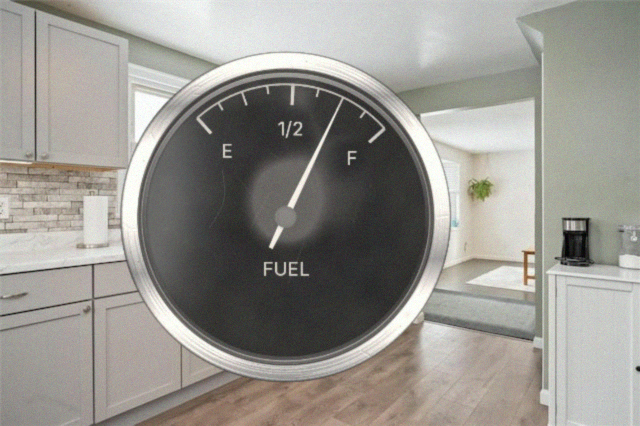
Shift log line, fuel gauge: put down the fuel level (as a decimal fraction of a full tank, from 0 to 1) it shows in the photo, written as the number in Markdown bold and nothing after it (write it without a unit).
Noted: **0.75**
